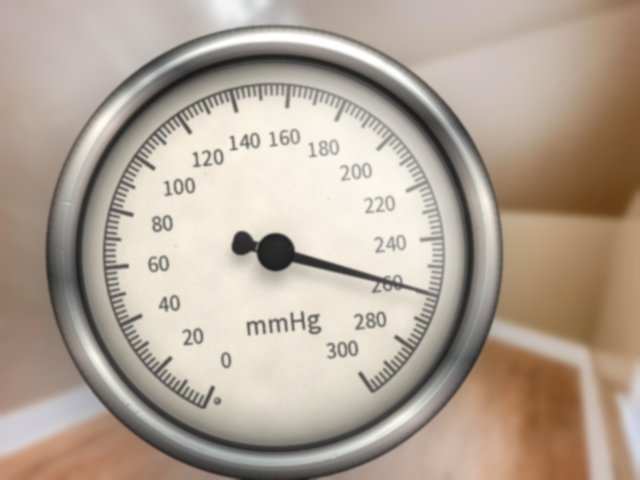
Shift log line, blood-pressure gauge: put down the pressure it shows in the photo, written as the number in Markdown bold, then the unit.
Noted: **260** mmHg
